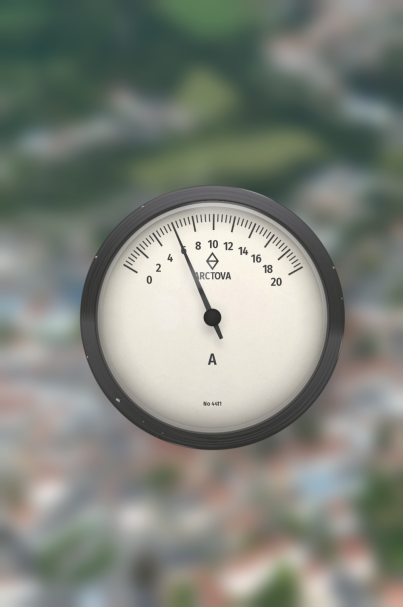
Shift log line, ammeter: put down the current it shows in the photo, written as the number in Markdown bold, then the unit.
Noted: **6** A
